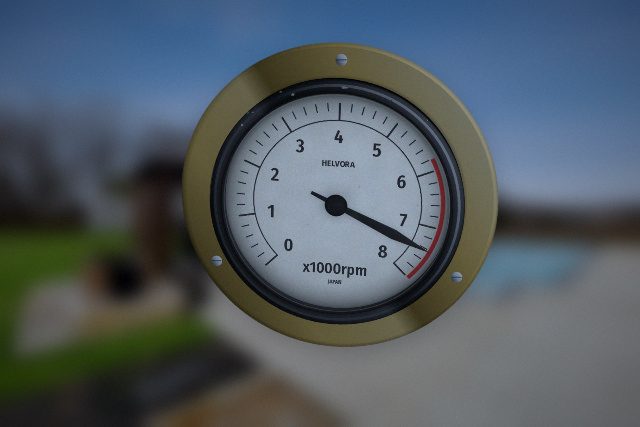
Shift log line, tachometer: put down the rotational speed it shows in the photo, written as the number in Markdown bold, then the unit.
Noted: **7400** rpm
